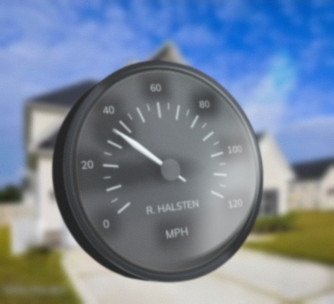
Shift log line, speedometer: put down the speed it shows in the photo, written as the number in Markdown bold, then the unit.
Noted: **35** mph
